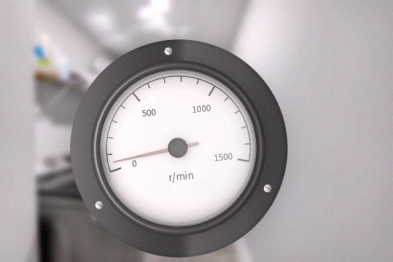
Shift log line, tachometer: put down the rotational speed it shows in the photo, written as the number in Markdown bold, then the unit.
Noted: **50** rpm
